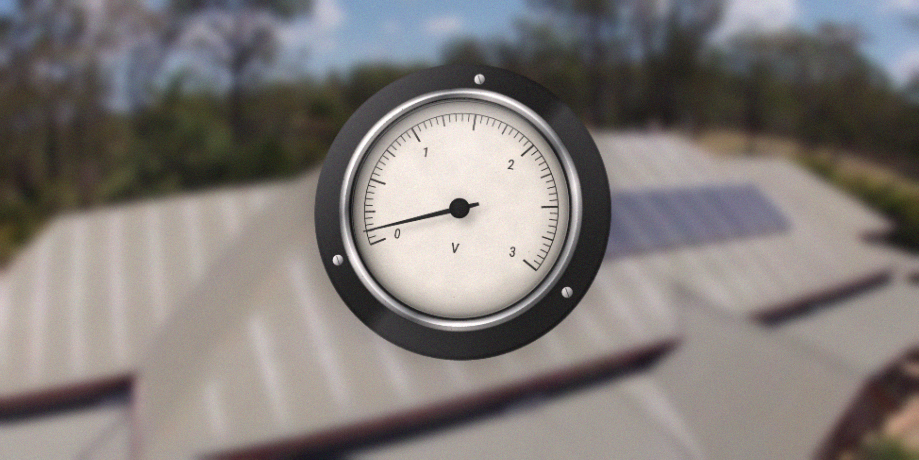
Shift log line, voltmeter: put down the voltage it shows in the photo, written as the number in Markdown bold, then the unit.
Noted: **0.1** V
